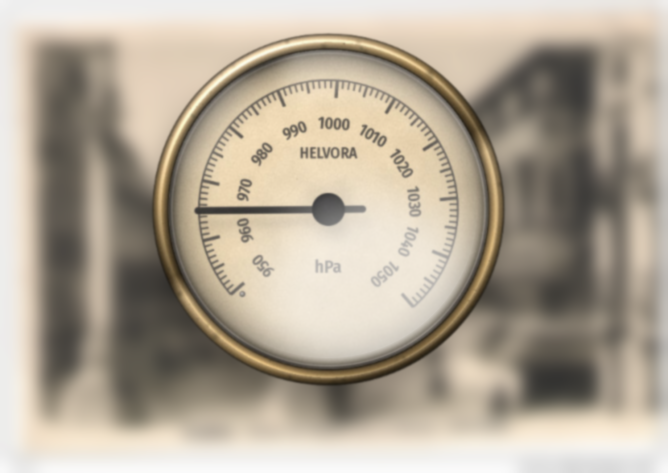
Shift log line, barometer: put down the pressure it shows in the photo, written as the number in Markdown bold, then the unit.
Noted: **965** hPa
